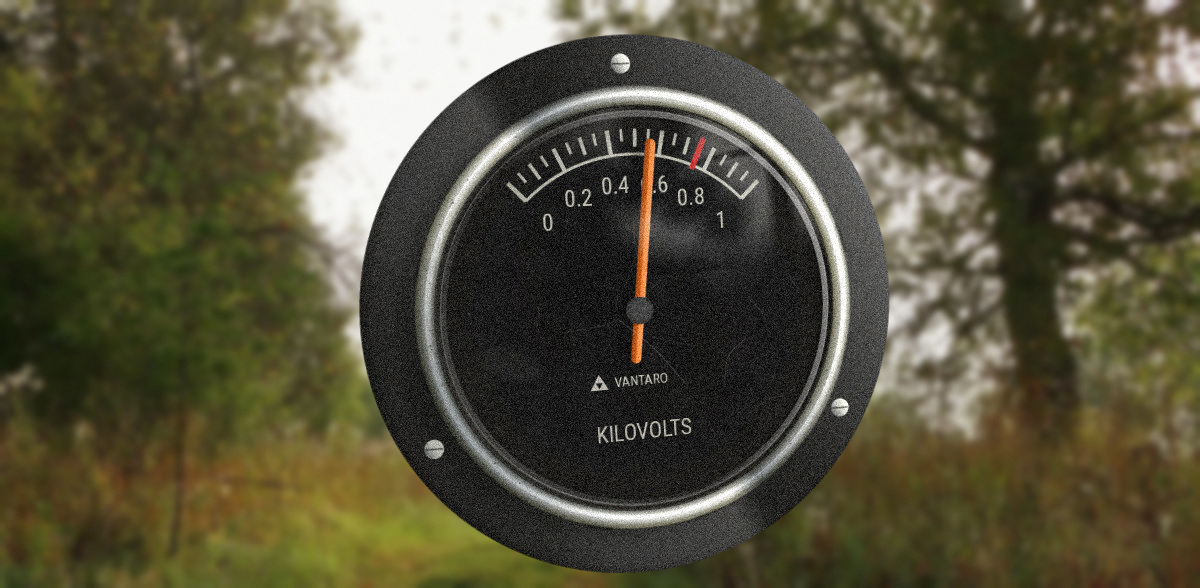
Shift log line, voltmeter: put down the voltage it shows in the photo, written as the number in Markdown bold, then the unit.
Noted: **0.55** kV
